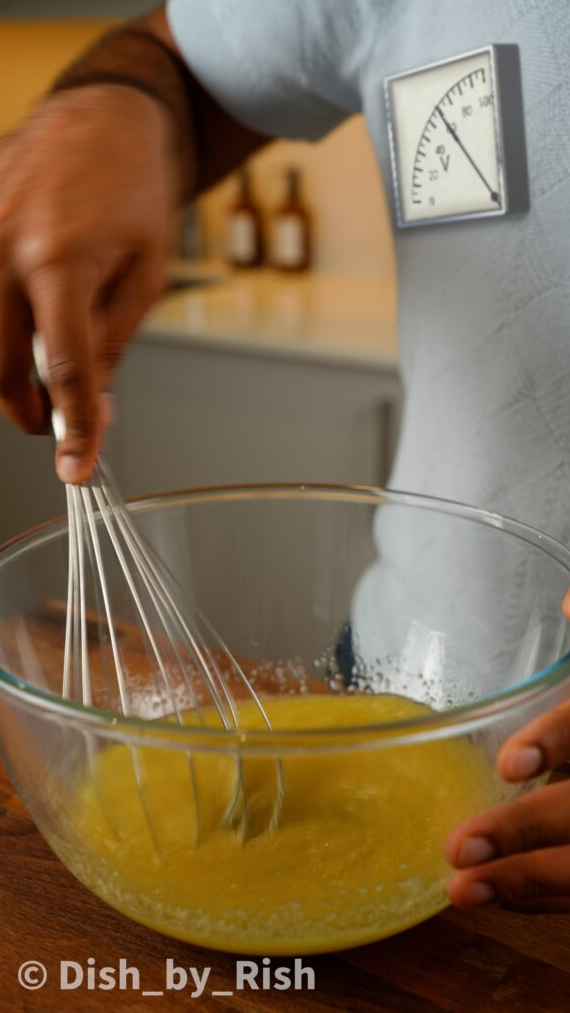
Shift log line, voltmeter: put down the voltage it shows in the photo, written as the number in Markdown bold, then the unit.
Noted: **60** V
